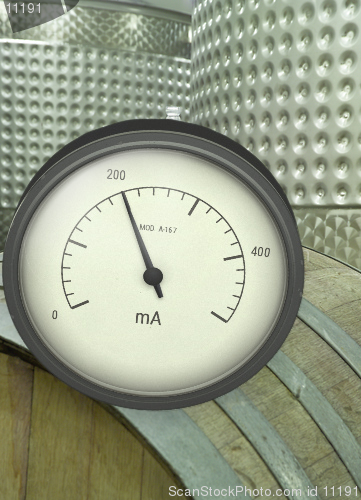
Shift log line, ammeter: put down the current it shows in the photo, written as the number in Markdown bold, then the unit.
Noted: **200** mA
